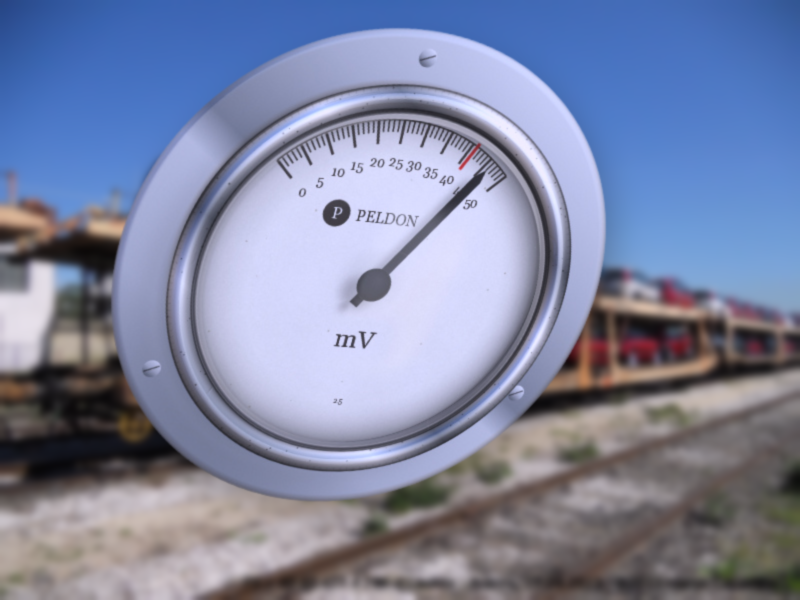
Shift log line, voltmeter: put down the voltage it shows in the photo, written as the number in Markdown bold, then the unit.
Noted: **45** mV
